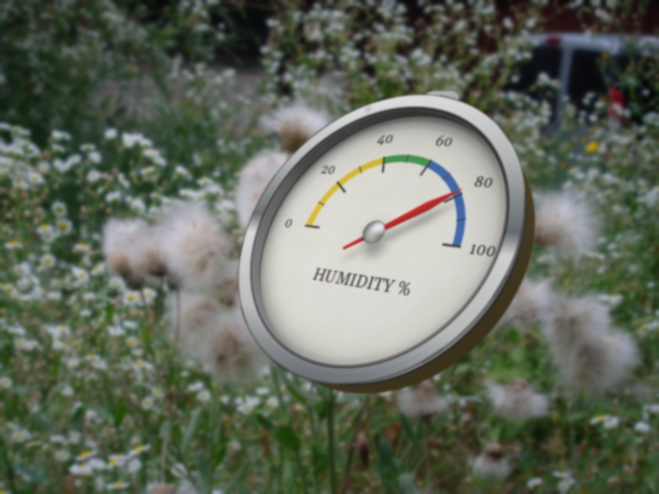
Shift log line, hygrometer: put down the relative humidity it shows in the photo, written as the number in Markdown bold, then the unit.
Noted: **80** %
